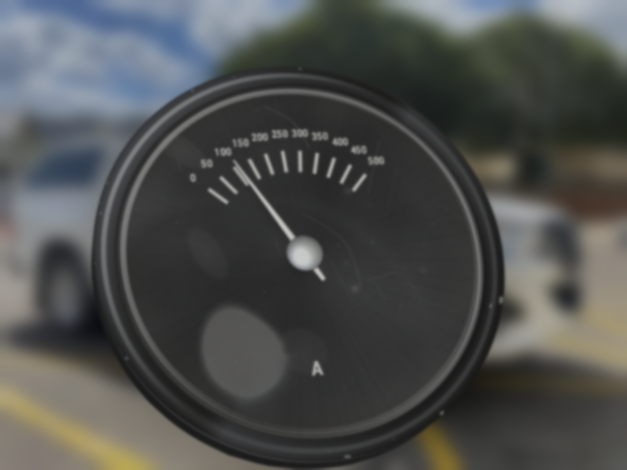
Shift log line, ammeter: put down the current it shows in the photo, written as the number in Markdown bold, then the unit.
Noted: **100** A
